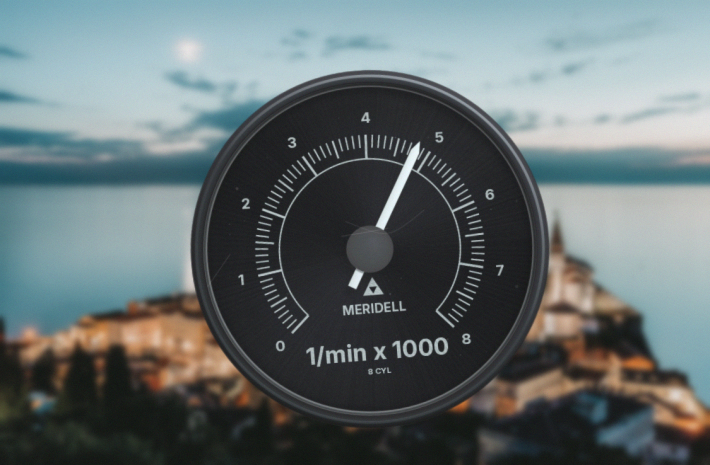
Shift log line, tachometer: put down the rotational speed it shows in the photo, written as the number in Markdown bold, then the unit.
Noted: **4800** rpm
